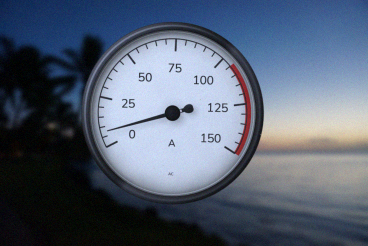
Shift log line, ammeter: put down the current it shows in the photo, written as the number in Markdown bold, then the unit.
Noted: **7.5** A
